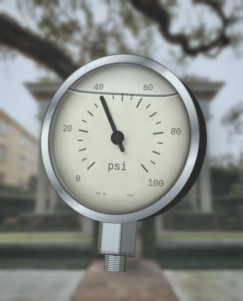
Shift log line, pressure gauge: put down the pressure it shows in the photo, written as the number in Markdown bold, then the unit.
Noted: **40** psi
